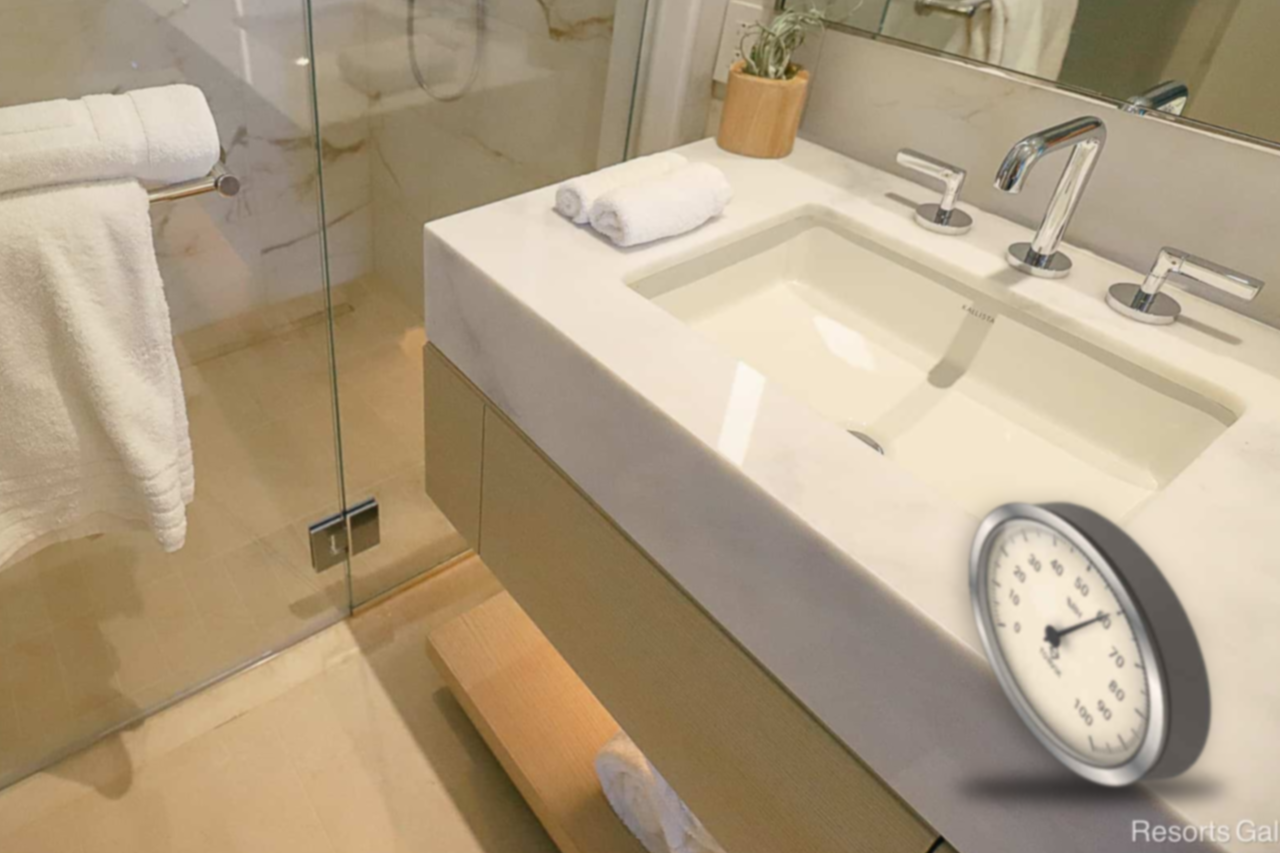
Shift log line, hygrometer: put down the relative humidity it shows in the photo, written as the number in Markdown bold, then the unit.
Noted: **60** %
